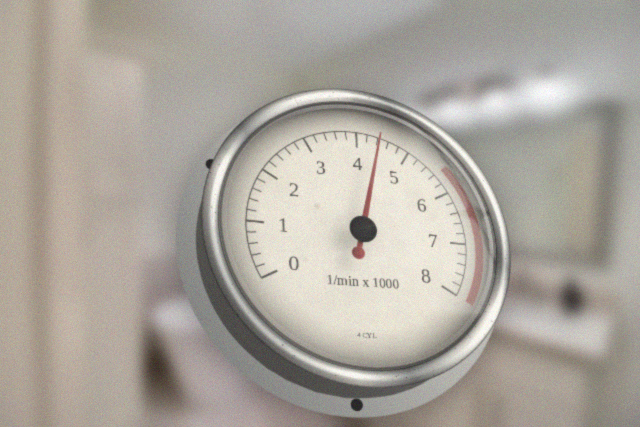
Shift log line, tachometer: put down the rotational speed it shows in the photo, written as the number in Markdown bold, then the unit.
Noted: **4400** rpm
